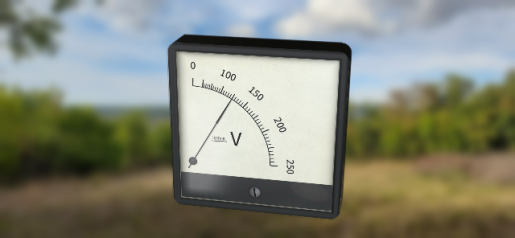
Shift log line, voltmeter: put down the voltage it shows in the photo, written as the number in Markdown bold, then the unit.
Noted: **125** V
